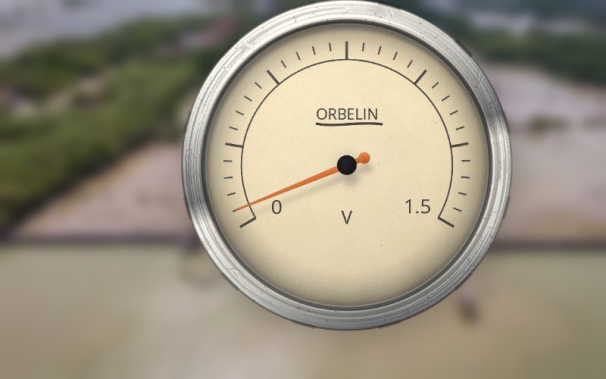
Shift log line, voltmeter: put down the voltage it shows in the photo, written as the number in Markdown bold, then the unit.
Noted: **0.05** V
